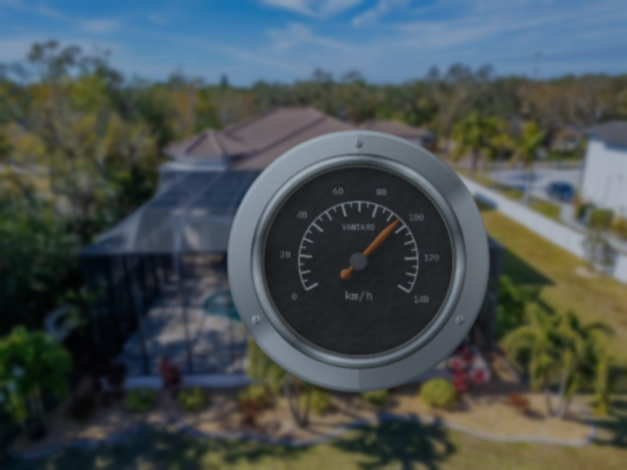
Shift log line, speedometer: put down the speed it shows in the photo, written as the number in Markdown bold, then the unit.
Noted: **95** km/h
